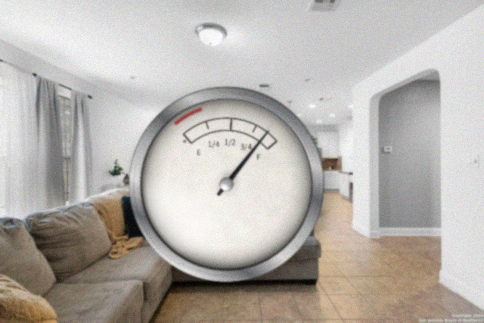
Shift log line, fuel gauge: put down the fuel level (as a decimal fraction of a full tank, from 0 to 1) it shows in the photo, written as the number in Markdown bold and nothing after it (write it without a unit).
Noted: **0.875**
